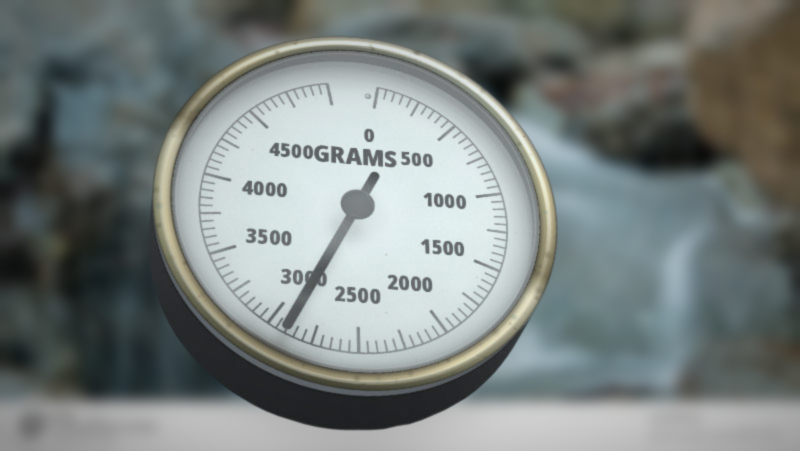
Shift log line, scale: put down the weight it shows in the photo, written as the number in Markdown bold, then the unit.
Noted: **2900** g
